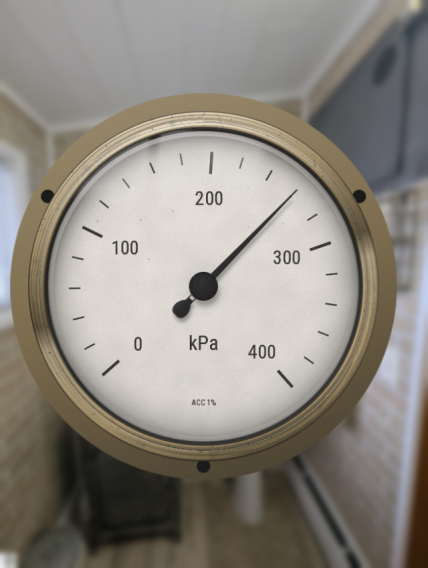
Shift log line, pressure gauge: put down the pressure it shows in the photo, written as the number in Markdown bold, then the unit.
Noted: **260** kPa
